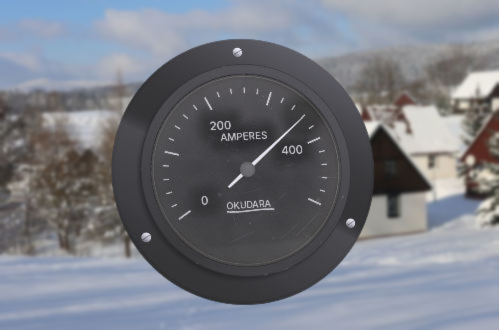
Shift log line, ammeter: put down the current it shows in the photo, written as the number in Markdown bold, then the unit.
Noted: **360** A
